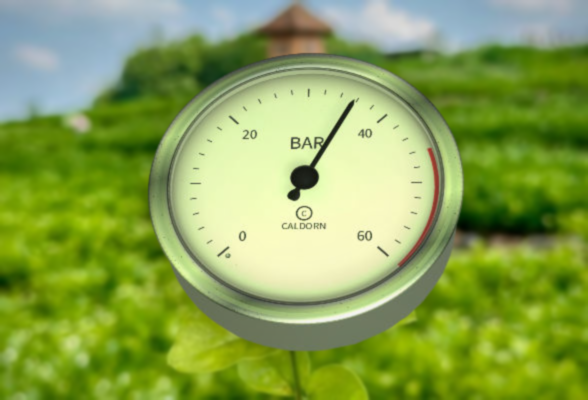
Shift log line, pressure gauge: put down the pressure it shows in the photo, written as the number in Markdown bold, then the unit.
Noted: **36** bar
